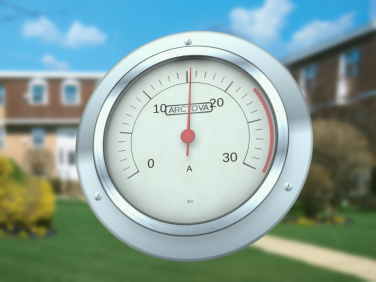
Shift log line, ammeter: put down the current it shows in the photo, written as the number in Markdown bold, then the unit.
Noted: **15.5** A
